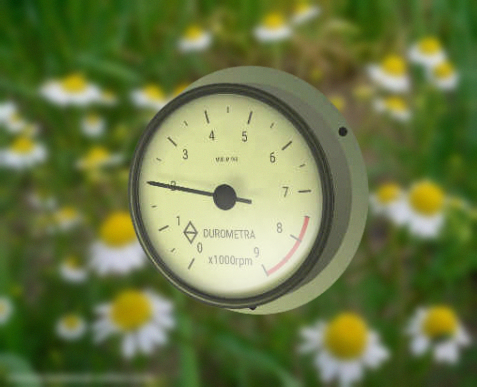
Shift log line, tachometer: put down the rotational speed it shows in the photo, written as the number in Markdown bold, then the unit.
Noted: **2000** rpm
